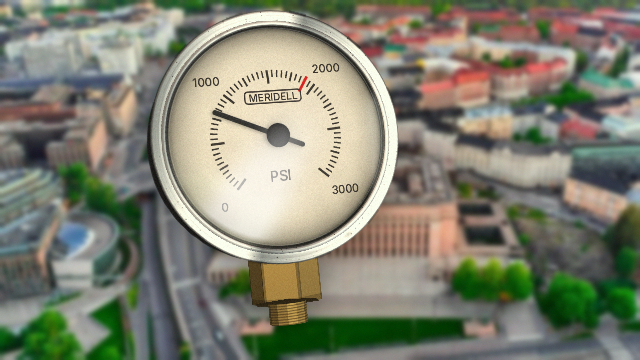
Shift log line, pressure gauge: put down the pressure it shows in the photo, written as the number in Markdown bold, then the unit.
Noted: **800** psi
